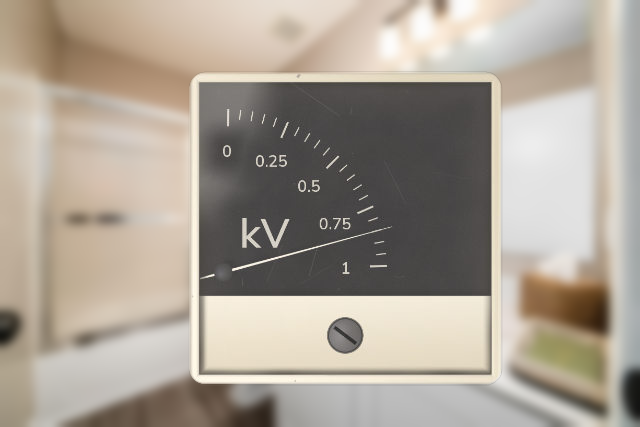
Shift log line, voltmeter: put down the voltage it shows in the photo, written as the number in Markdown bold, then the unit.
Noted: **0.85** kV
